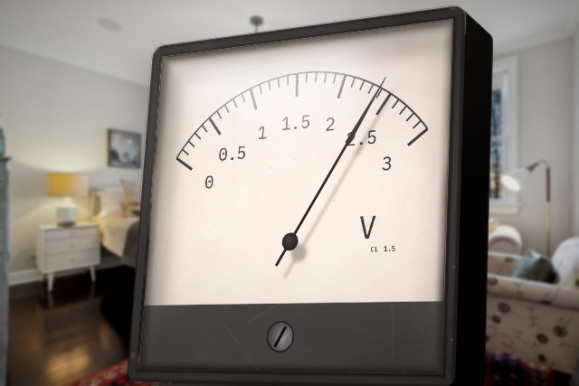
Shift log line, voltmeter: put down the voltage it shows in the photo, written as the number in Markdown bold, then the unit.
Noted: **2.4** V
